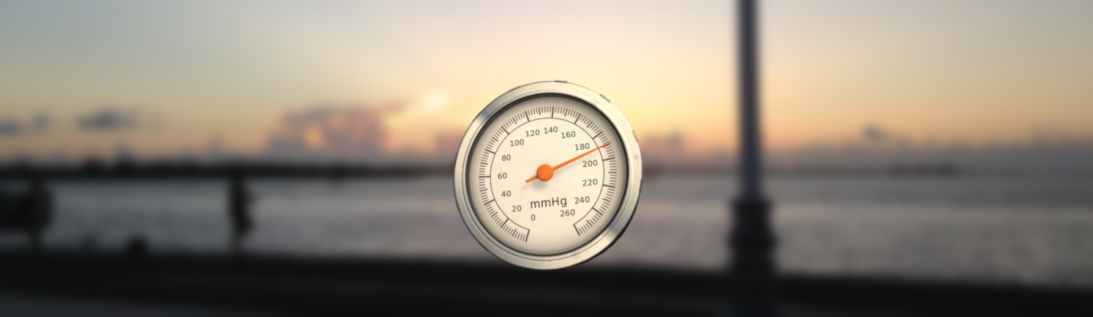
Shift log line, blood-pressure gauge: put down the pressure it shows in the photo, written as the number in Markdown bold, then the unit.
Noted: **190** mmHg
